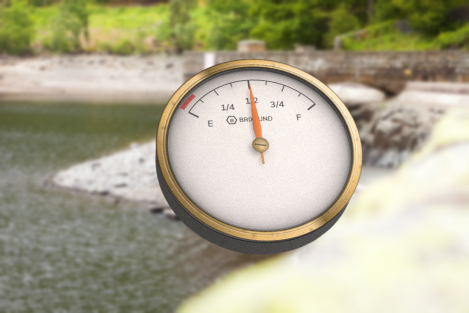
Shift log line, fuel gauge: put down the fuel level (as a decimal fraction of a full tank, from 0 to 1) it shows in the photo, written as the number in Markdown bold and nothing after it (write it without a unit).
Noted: **0.5**
